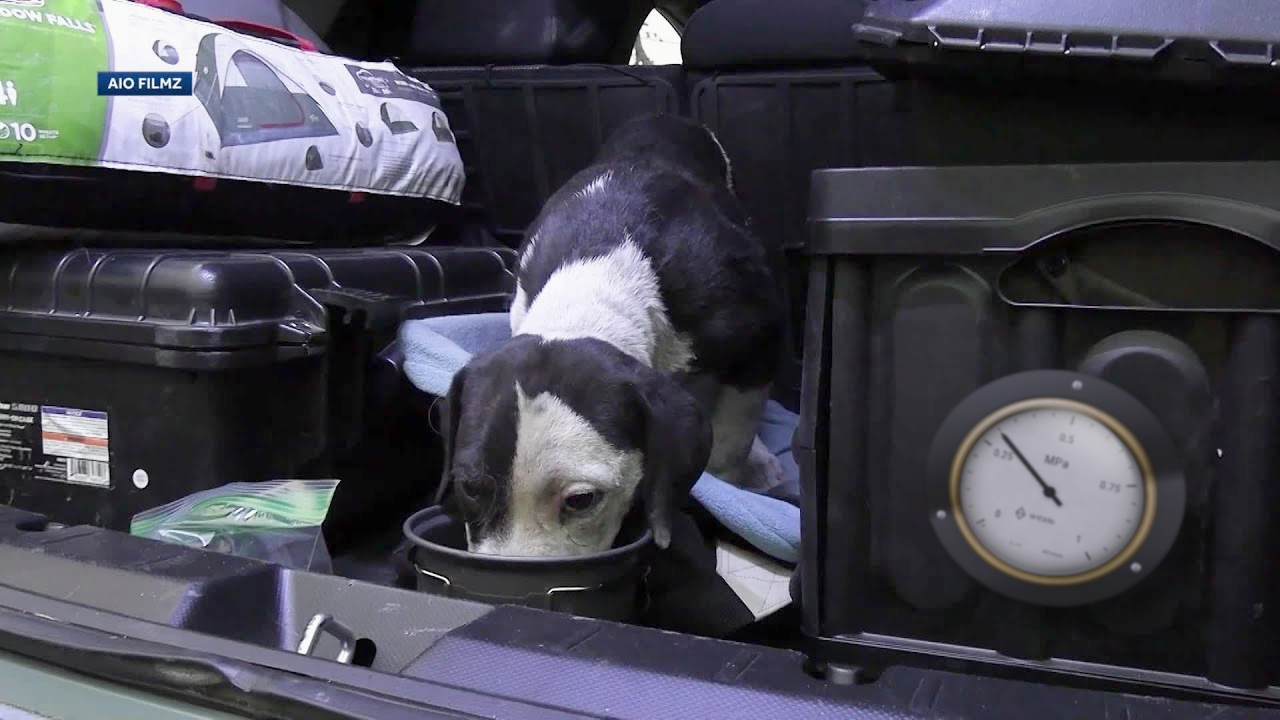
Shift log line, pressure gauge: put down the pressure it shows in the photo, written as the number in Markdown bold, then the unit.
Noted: **0.3** MPa
